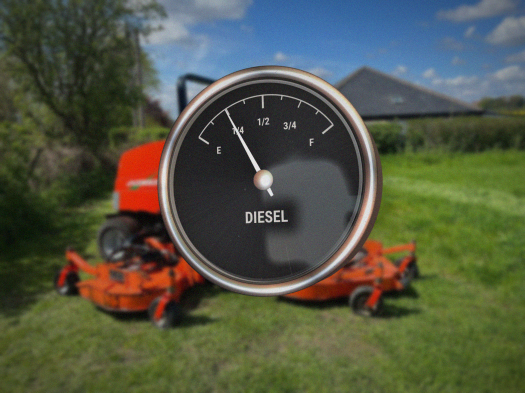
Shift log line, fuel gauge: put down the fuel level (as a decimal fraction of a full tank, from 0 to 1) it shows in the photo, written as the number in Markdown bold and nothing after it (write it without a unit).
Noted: **0.25**
